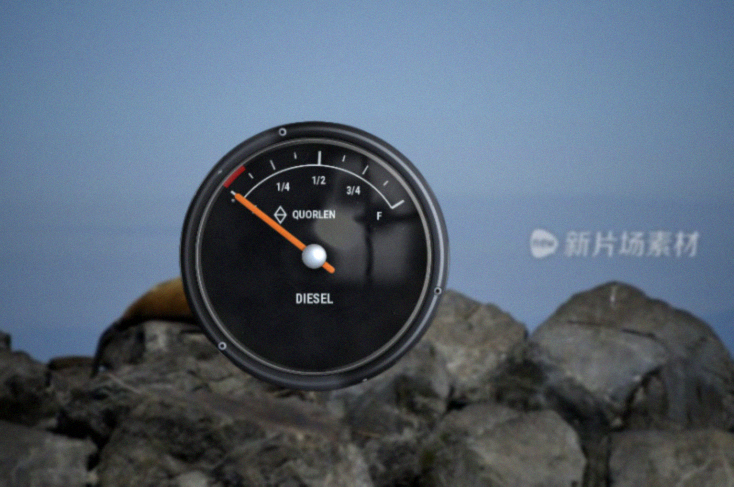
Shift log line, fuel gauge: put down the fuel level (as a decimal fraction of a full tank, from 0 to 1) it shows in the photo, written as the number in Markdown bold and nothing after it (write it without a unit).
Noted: **0**
